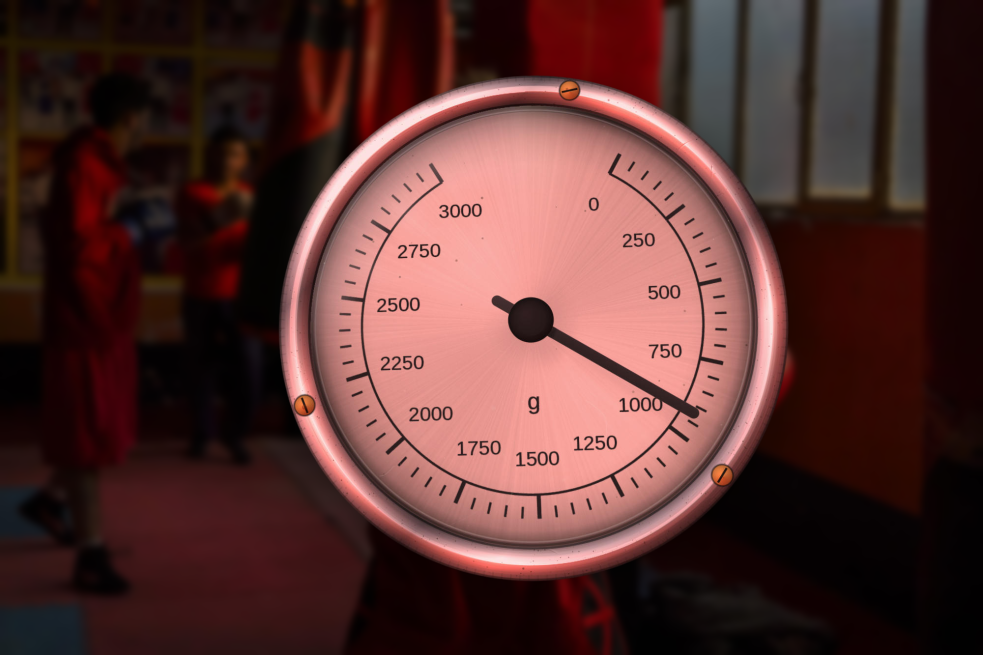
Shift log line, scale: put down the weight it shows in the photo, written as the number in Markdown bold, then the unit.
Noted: **925** g
